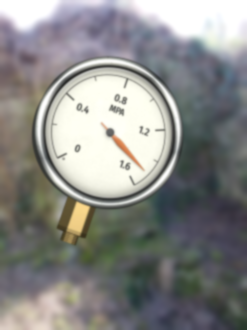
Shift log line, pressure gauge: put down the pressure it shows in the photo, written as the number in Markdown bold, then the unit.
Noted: **1.5** MPa
